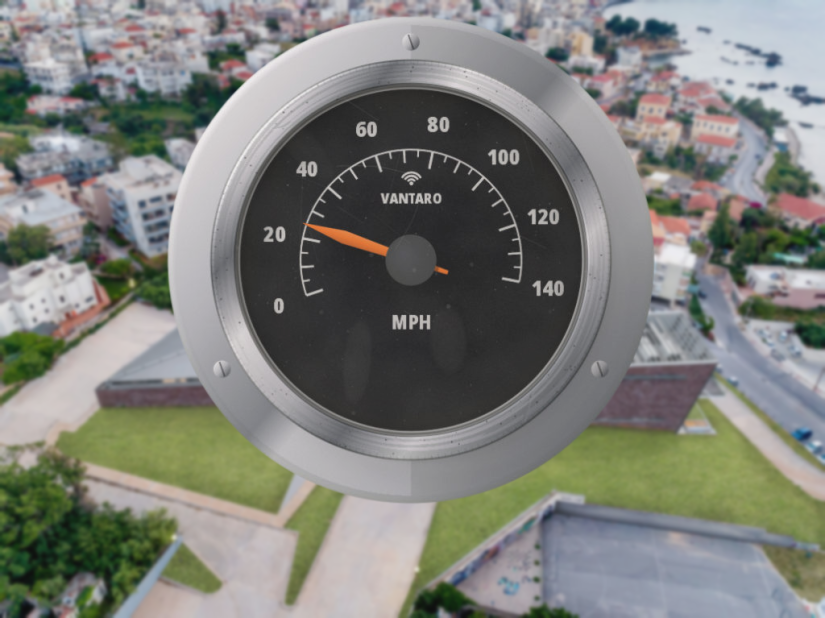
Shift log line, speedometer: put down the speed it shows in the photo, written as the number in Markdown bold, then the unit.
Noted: **25** mph
